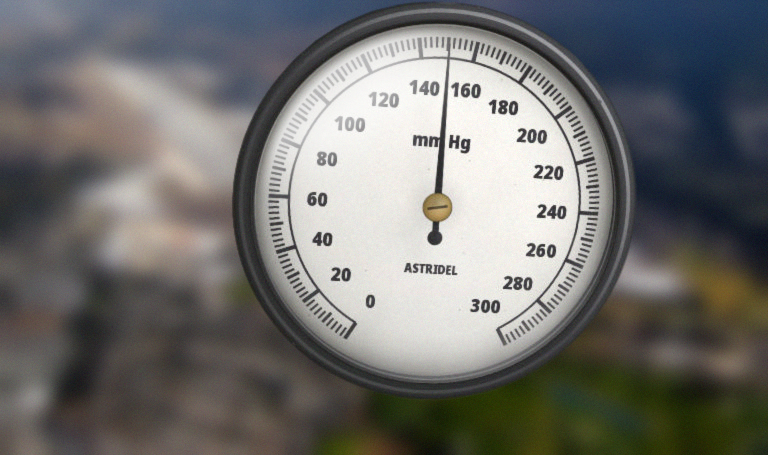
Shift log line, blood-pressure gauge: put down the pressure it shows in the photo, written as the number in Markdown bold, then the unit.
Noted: **150** mmHg
